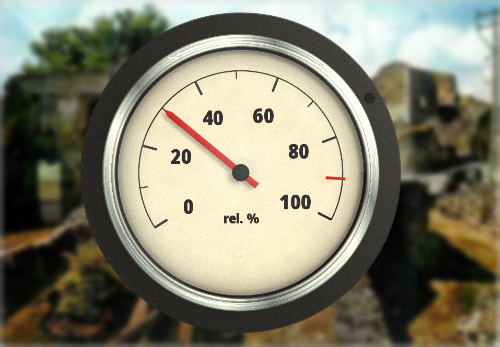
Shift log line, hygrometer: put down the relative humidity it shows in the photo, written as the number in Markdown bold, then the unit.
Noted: **30** %
